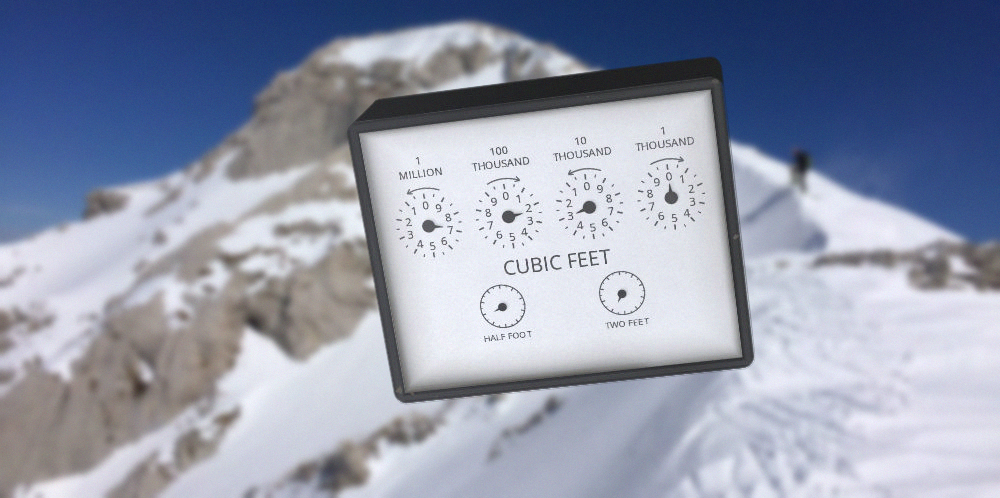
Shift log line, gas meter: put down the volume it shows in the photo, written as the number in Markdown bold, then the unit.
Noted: **723000** ft³
